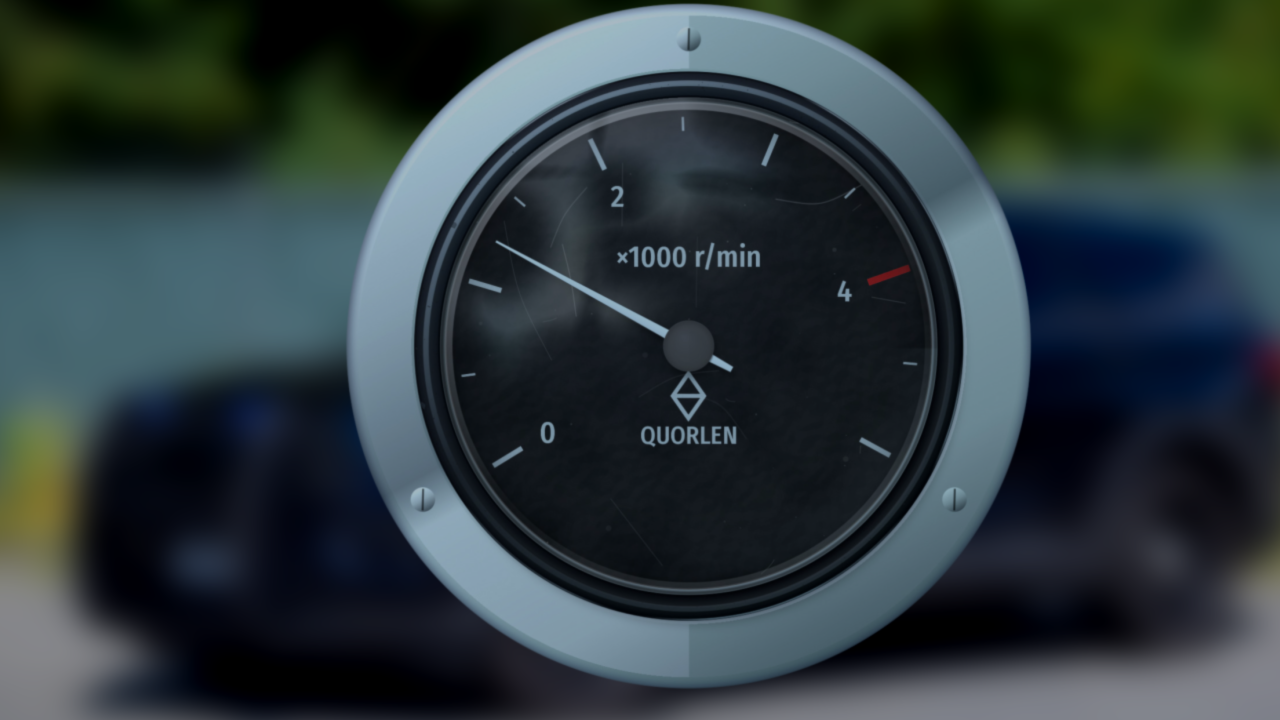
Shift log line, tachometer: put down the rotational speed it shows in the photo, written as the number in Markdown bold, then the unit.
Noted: **1250** rpm
